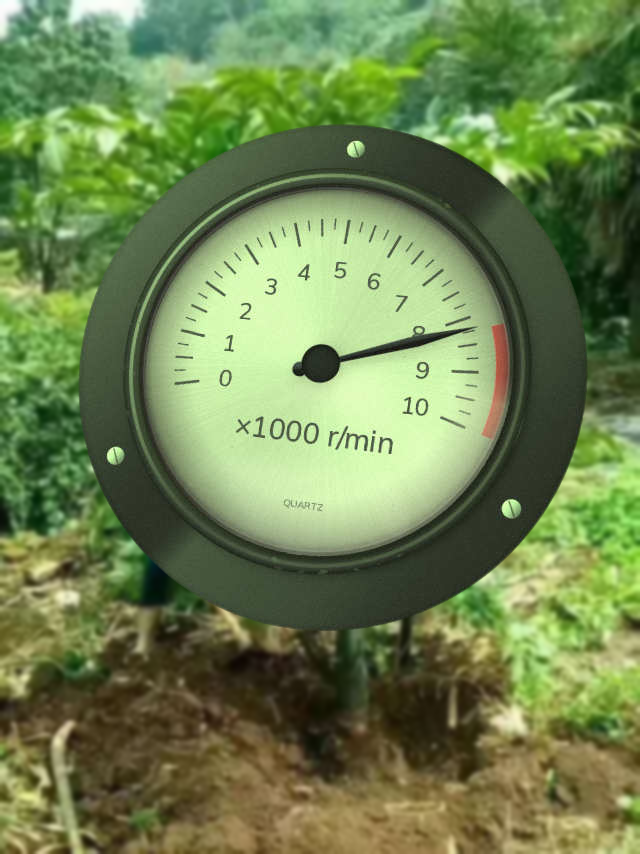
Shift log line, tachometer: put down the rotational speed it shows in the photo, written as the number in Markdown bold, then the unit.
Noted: **8250** rpm
